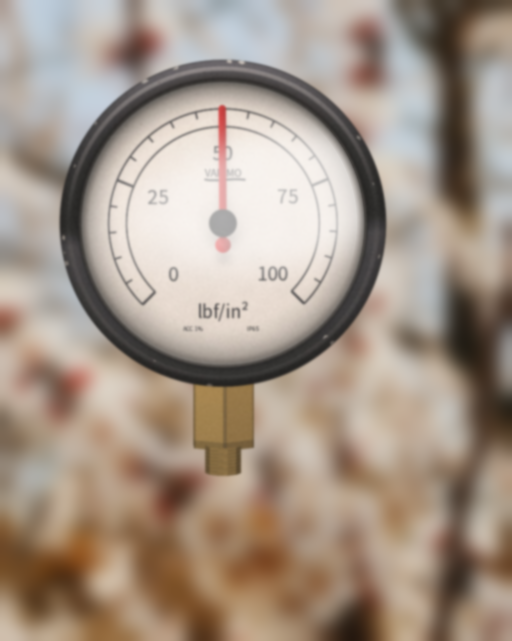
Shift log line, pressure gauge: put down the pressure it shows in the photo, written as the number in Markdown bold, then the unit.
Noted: **50** psi
